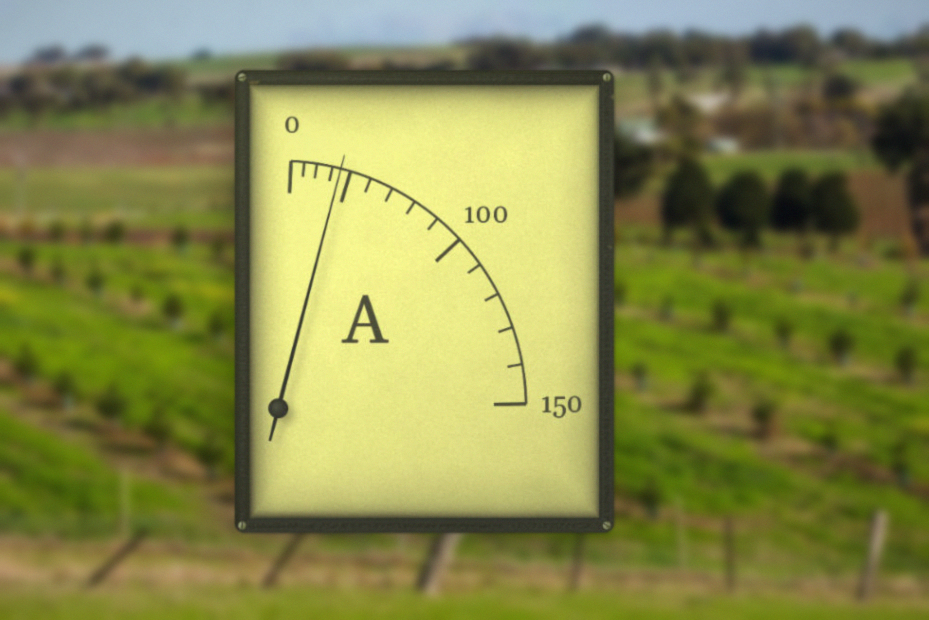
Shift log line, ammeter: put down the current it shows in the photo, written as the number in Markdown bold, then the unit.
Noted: **45** A
